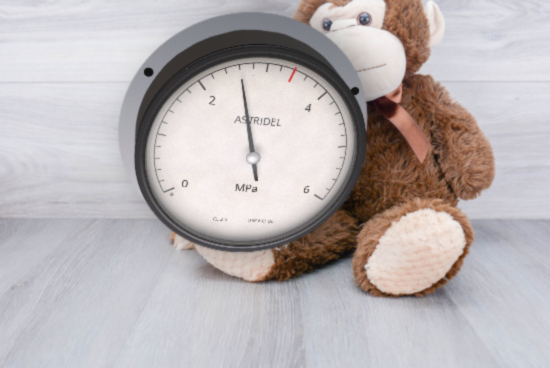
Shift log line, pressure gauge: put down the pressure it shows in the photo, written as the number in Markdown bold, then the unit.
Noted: **2.6** MPa
